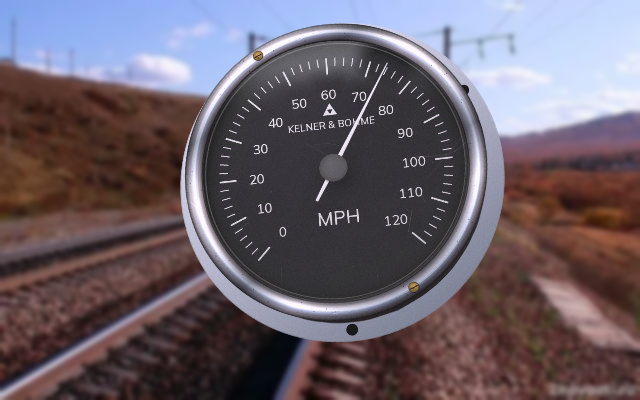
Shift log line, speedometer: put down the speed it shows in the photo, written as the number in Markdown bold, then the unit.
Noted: **74** mph
